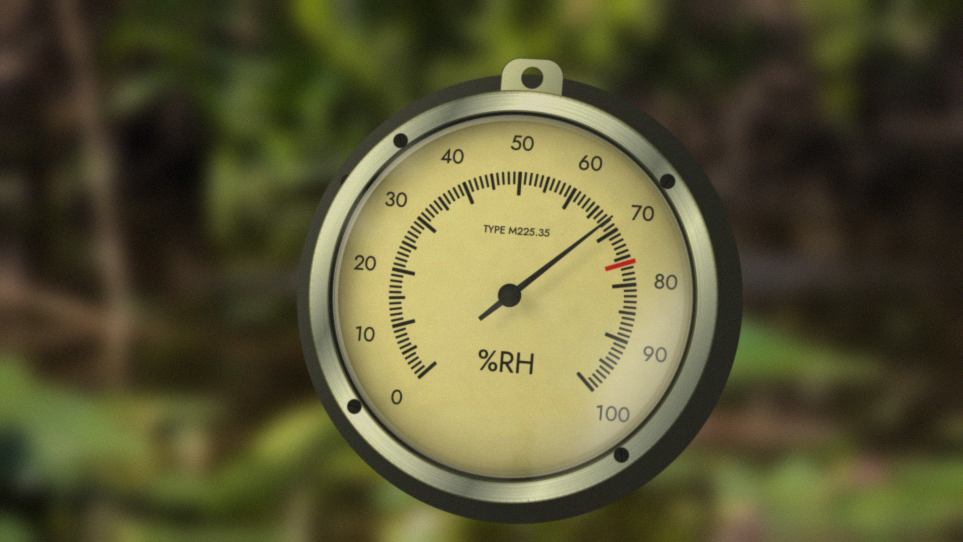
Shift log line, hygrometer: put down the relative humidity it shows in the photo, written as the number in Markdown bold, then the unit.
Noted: **68** %
